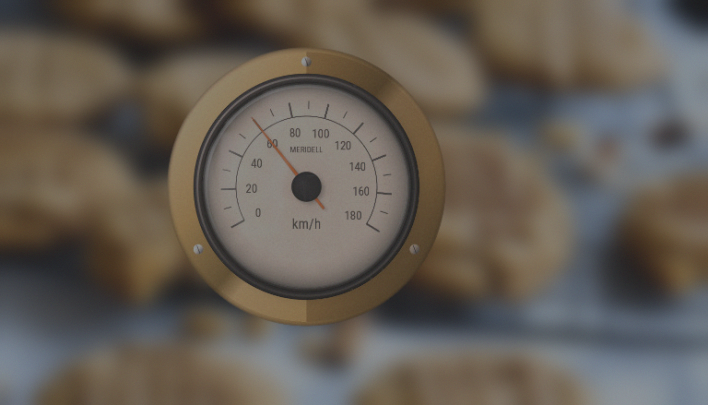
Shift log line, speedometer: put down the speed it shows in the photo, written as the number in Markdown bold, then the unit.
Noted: **60** km/h
